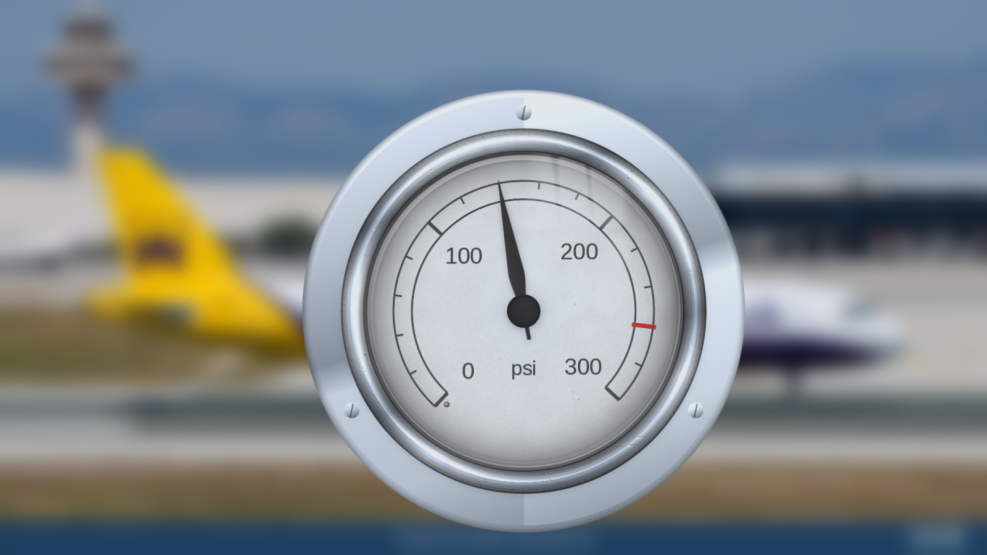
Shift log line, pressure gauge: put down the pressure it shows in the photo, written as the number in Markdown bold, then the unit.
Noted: **140** psi
